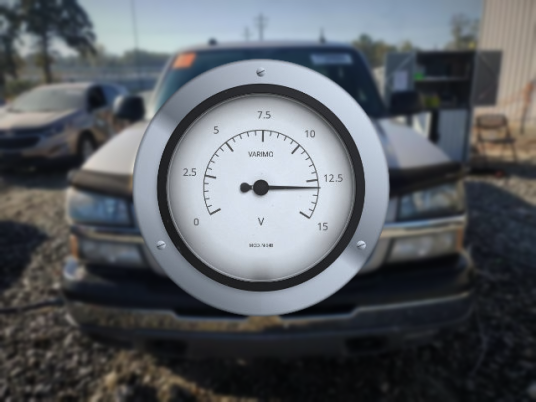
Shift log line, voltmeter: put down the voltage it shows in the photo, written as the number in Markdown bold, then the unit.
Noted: **13** V
